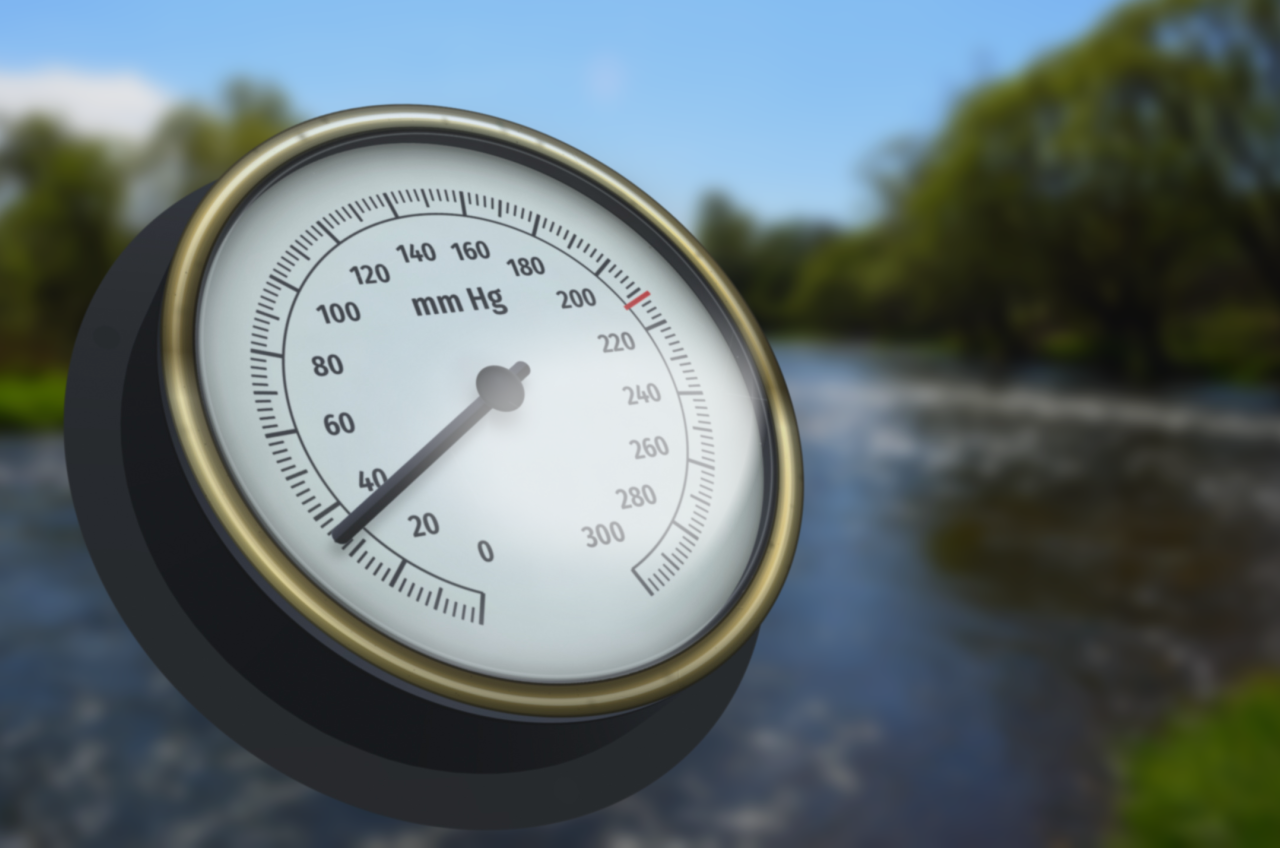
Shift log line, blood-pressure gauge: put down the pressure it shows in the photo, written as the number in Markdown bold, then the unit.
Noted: **34** mmHg
